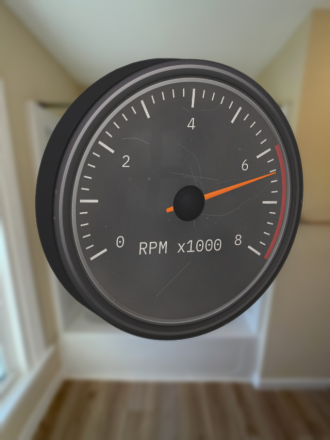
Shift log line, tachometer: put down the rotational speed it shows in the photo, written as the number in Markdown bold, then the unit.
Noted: **6400** rpm
